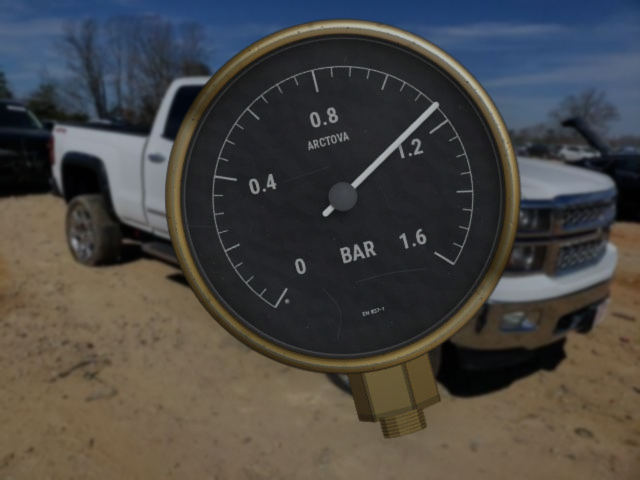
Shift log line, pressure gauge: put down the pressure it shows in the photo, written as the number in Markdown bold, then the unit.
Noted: **1.15** bar
